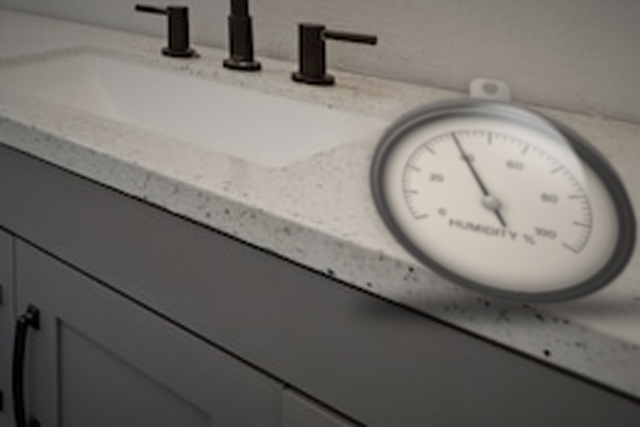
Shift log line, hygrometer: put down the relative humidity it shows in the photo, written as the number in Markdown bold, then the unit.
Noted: **40** %
